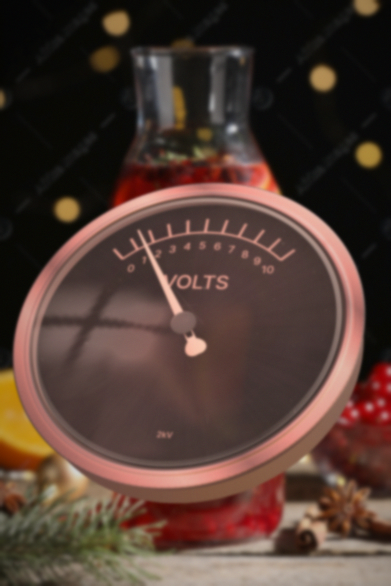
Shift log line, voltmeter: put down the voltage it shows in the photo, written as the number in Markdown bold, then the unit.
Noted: **1.5** V
